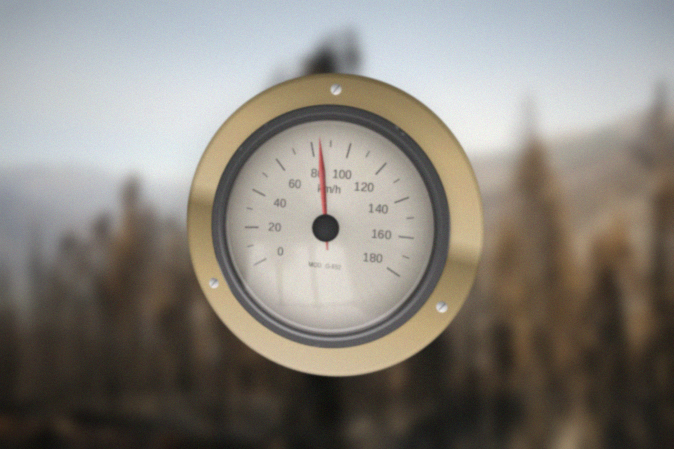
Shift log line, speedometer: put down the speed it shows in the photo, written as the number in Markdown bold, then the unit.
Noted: **85** km/h
